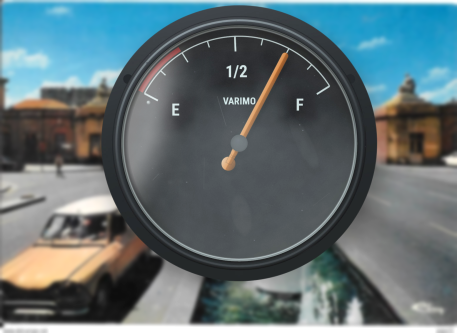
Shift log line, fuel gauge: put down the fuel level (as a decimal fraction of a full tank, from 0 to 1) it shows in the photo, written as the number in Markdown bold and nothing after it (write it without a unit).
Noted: **0.75**
